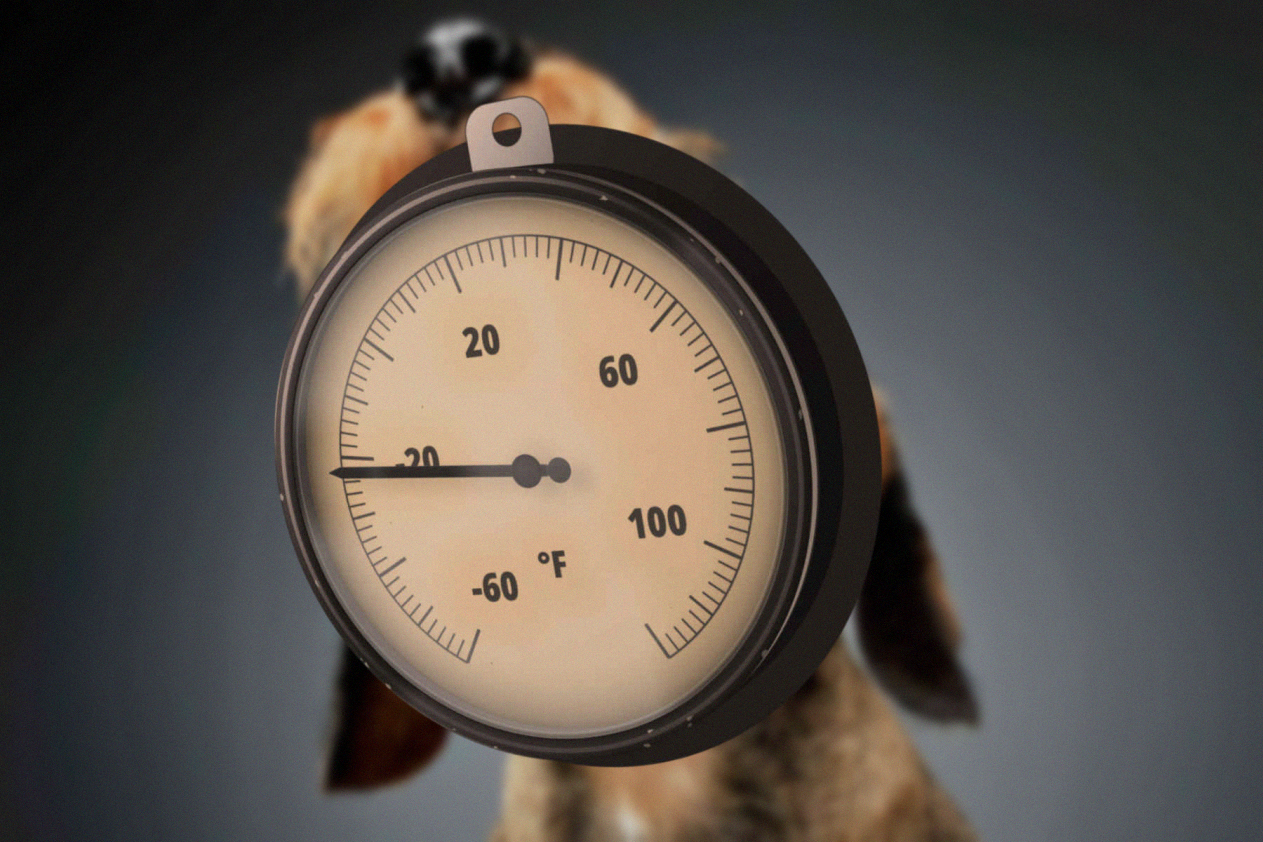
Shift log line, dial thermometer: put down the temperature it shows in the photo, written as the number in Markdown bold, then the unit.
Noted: **-22** °F
